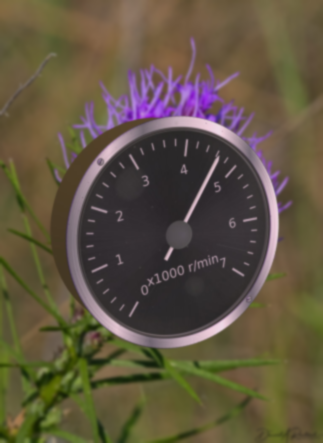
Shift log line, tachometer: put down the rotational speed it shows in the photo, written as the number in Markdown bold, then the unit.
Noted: **4600** rpm
